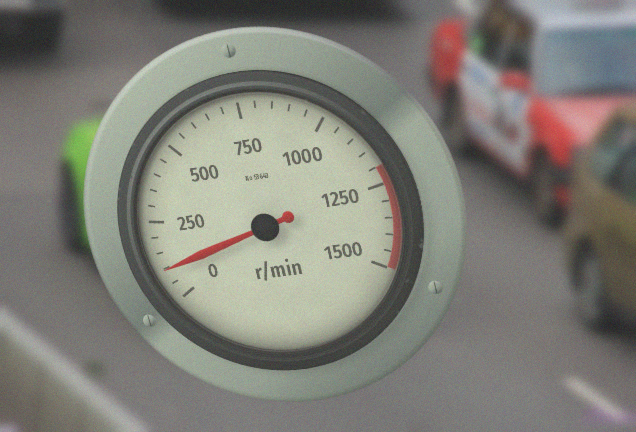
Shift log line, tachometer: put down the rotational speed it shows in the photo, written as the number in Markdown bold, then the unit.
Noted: **100** rpm
